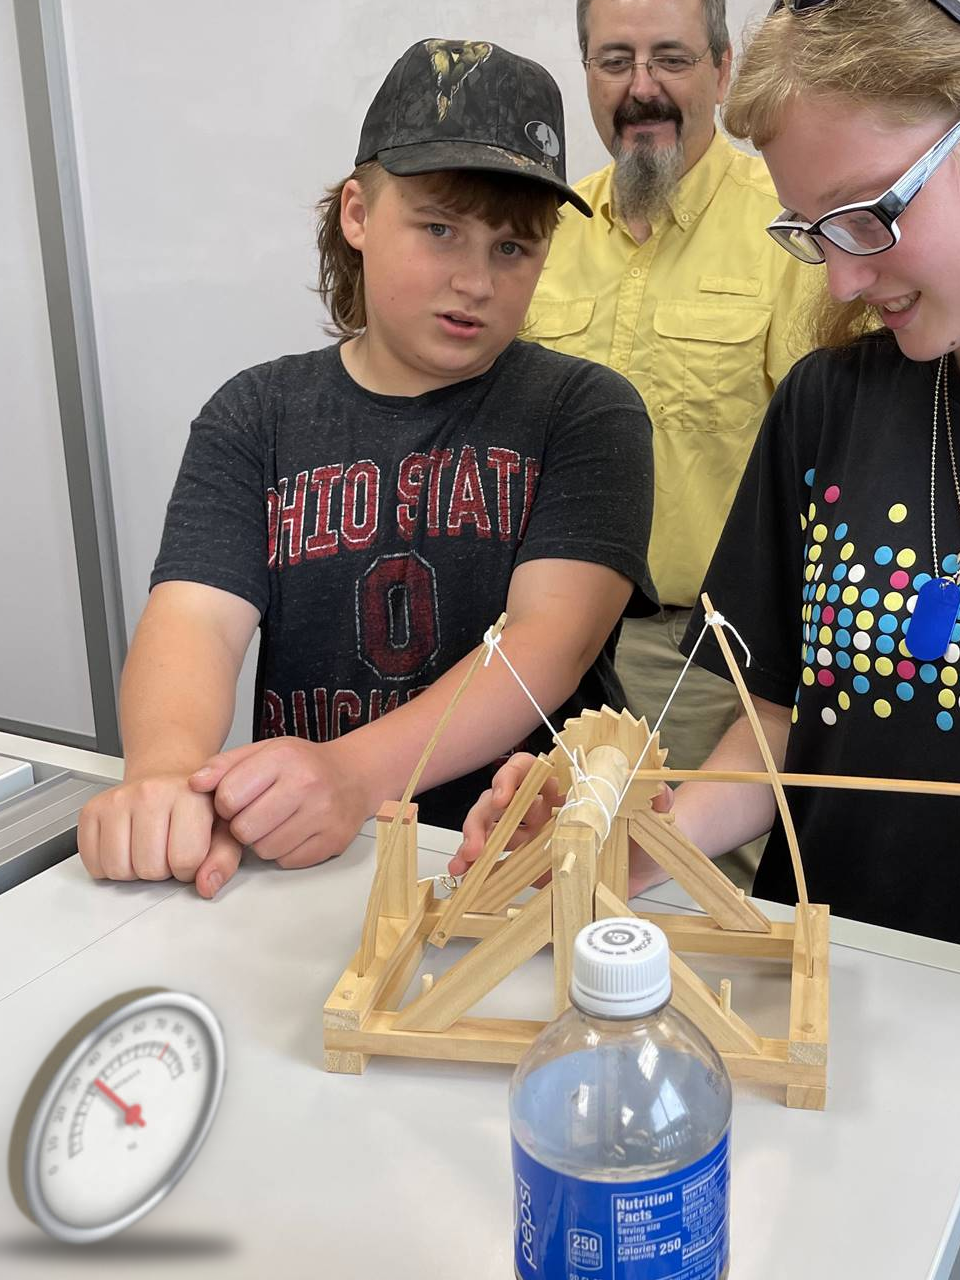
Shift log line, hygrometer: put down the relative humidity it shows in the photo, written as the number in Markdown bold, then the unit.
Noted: **35** %
